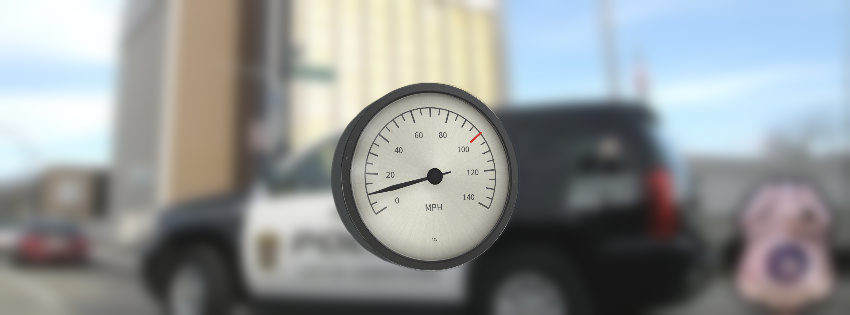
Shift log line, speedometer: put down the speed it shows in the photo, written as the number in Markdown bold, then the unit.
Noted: **10** mph
